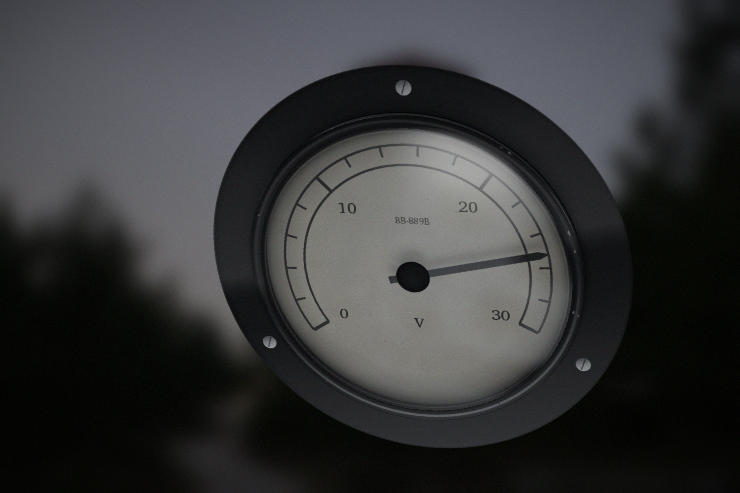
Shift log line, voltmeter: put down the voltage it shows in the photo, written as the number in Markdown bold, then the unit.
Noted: **25** V
